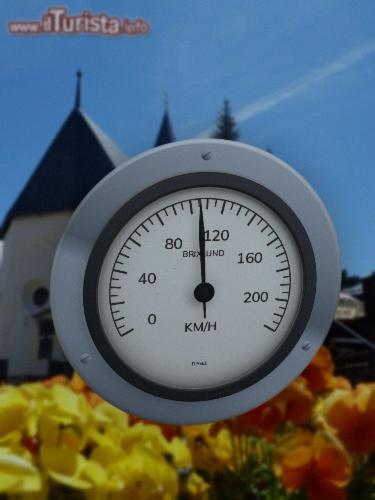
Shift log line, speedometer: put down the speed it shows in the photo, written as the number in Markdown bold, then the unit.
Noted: **105** km/h
